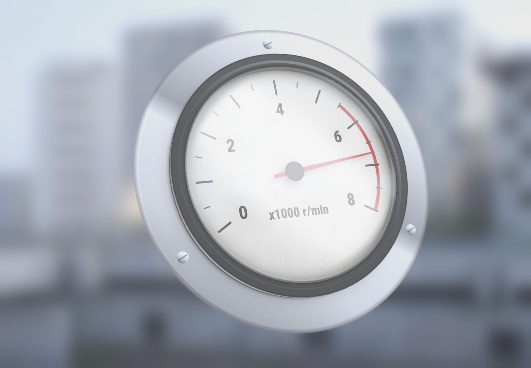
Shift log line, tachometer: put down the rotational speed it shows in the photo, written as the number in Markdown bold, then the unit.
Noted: **6750** rpm
